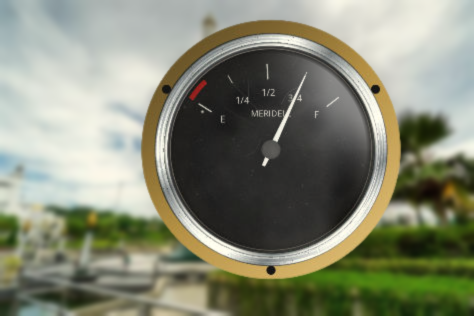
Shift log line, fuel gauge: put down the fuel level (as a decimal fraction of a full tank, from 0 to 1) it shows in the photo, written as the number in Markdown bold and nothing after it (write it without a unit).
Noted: **0.75**
